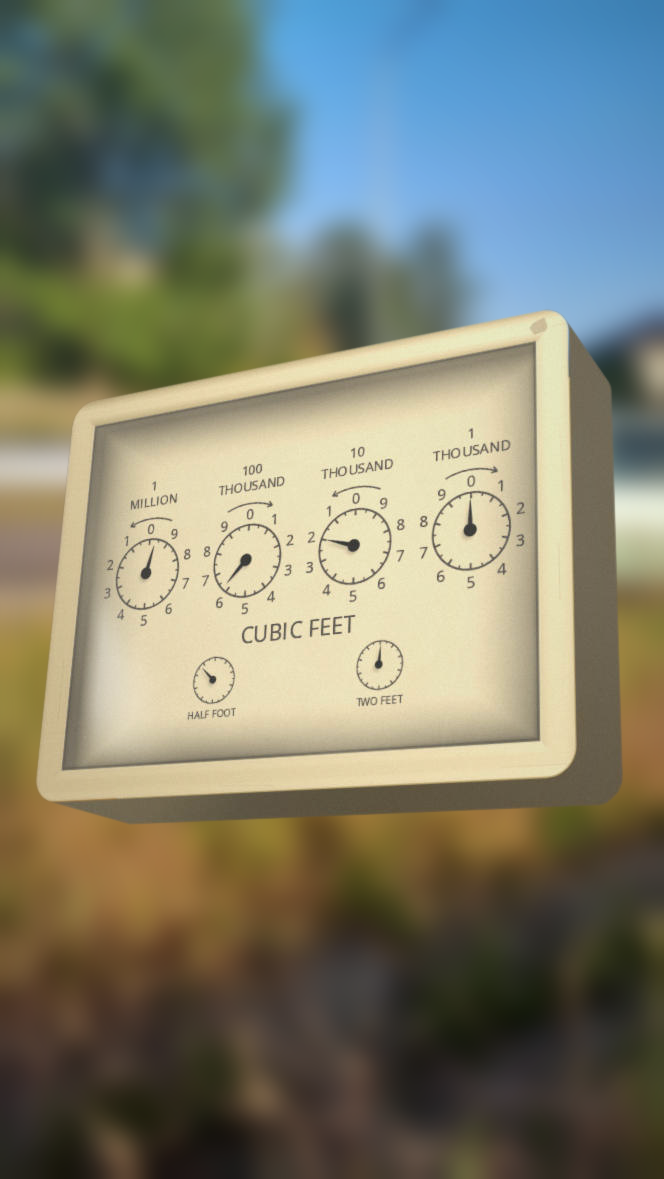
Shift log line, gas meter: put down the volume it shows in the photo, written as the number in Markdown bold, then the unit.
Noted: **962000** ft³
